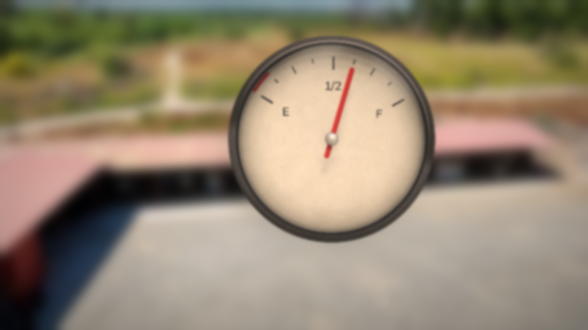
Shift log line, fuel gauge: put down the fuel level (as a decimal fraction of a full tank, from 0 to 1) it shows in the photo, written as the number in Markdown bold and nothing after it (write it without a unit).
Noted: **0.625**
